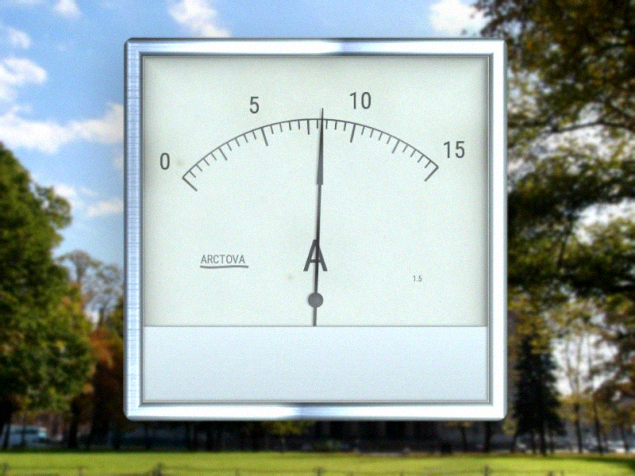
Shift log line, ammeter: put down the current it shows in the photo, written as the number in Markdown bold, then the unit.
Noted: **8.25** A
